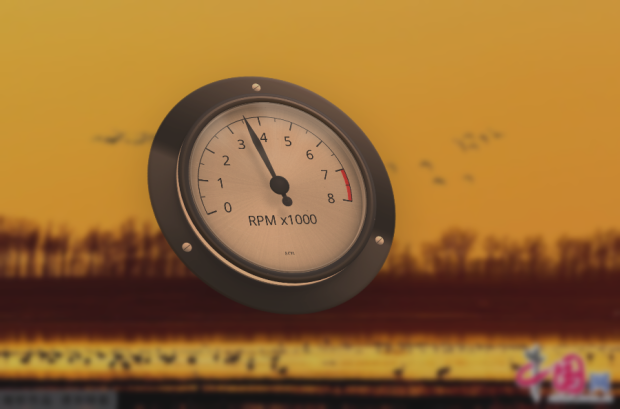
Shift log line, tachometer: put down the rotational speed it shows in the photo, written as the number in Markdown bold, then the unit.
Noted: **3500** rpm
